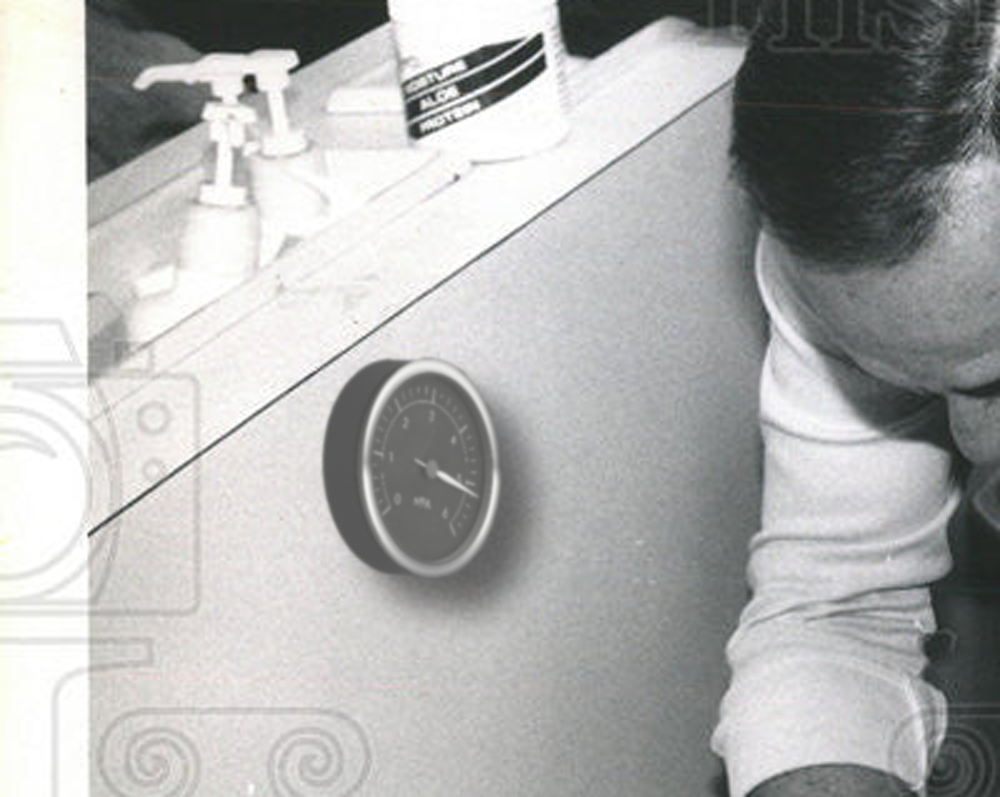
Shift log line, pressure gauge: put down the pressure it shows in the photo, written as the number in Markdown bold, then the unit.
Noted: **5.2** MPa
